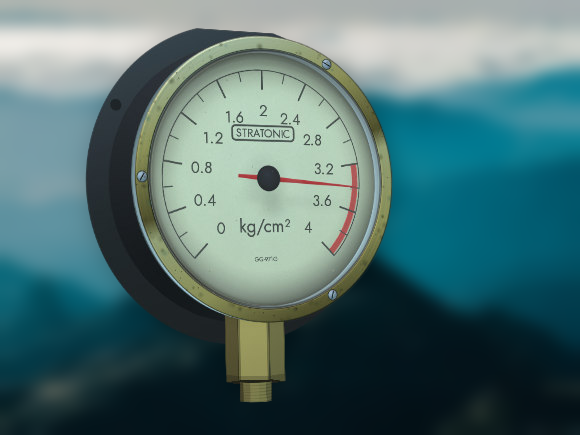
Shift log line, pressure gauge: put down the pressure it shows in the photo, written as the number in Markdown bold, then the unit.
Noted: **3.4** kg/cm²
